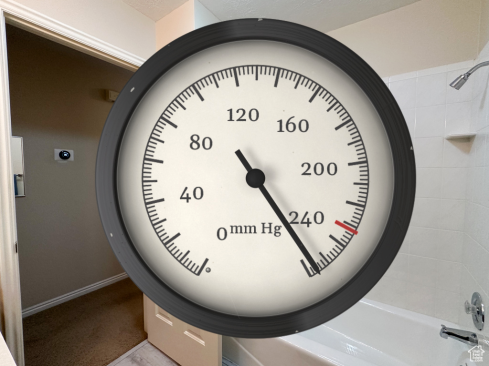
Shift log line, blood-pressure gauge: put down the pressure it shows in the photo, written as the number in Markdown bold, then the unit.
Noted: **256** mmHg
